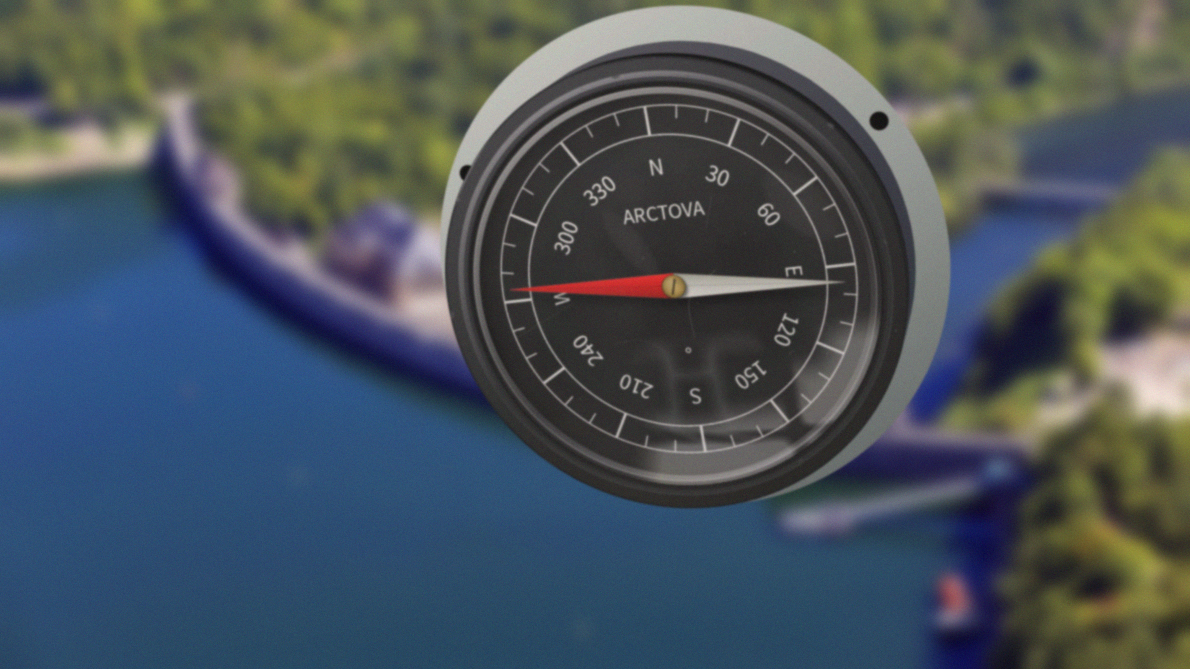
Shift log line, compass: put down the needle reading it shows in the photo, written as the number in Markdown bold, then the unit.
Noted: **275** °
